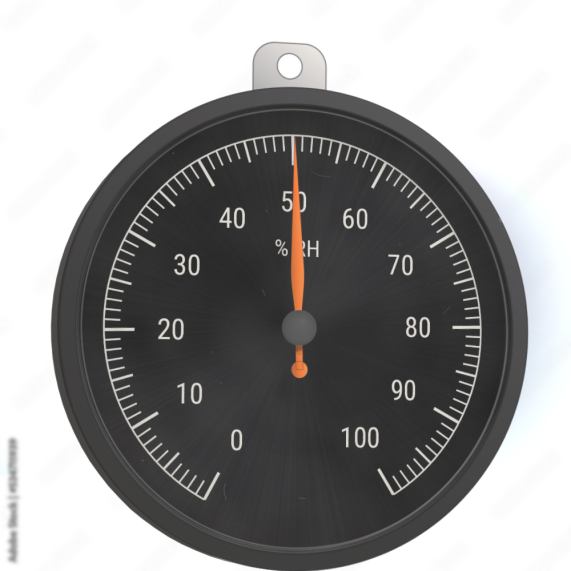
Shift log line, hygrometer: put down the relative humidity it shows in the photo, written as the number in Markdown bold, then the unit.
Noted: **50** %
